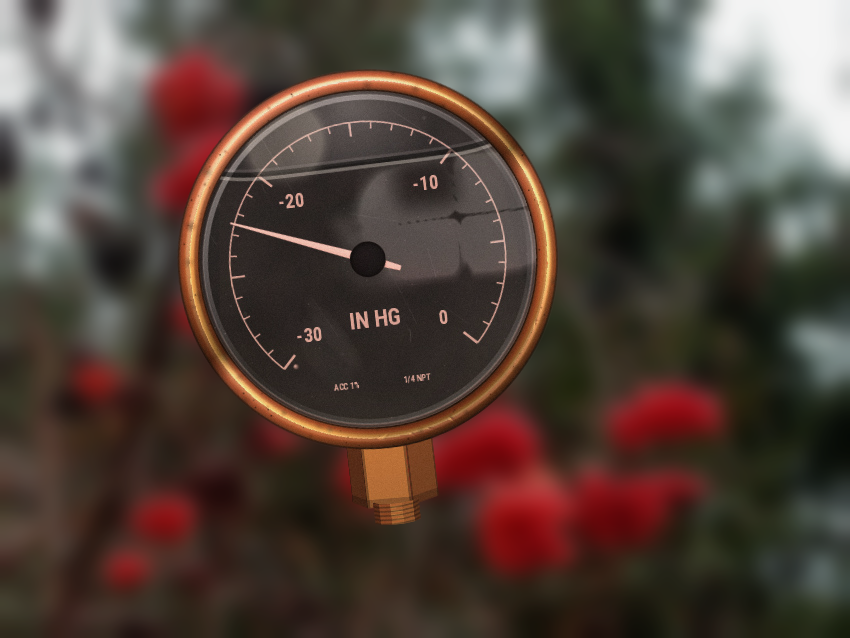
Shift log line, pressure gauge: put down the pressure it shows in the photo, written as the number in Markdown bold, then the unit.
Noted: **-22.5** inHg
